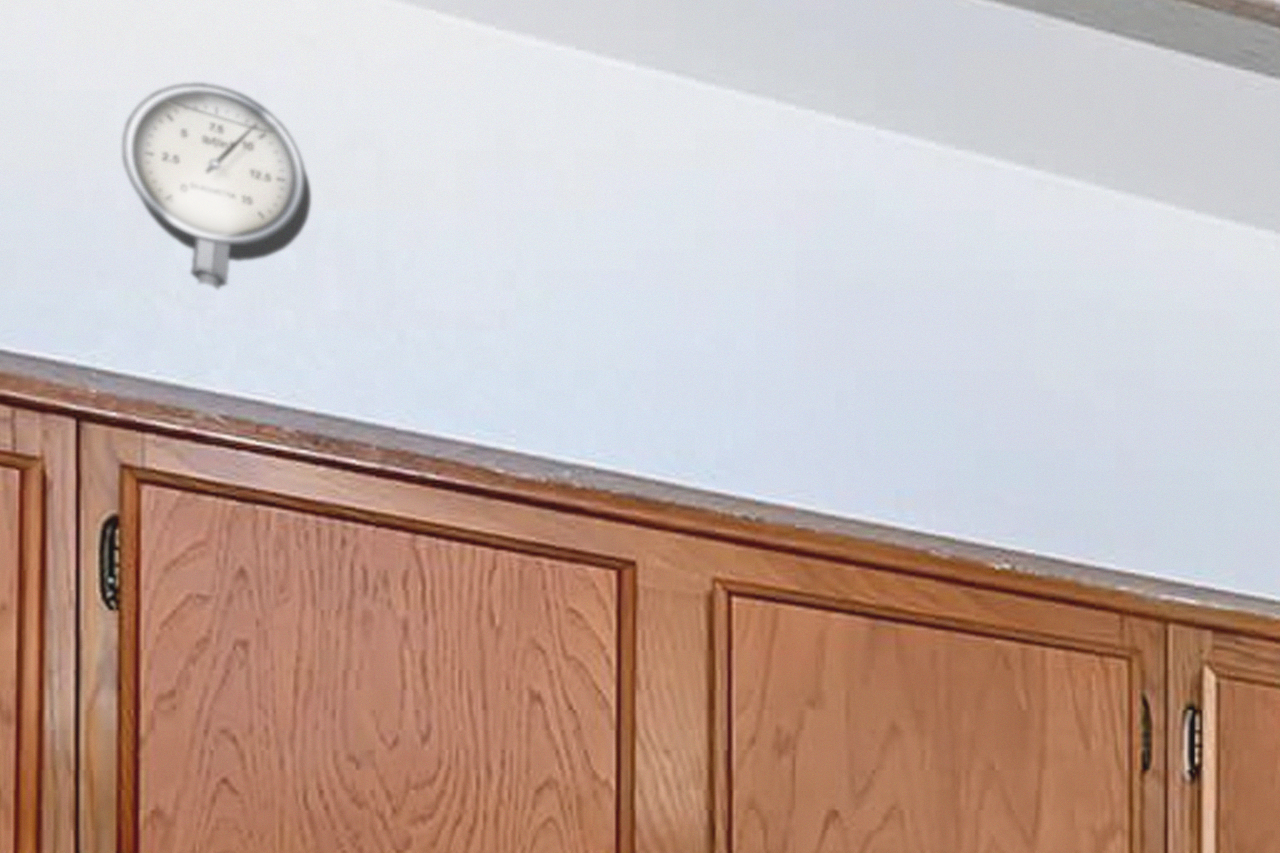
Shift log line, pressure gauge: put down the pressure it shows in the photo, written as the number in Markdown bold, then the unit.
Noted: **9.5** psi
